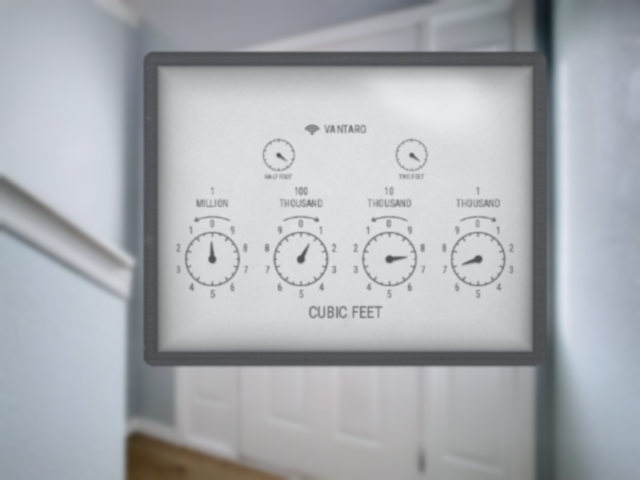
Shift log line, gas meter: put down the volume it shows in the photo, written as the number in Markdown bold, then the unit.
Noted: **7700** ft³
